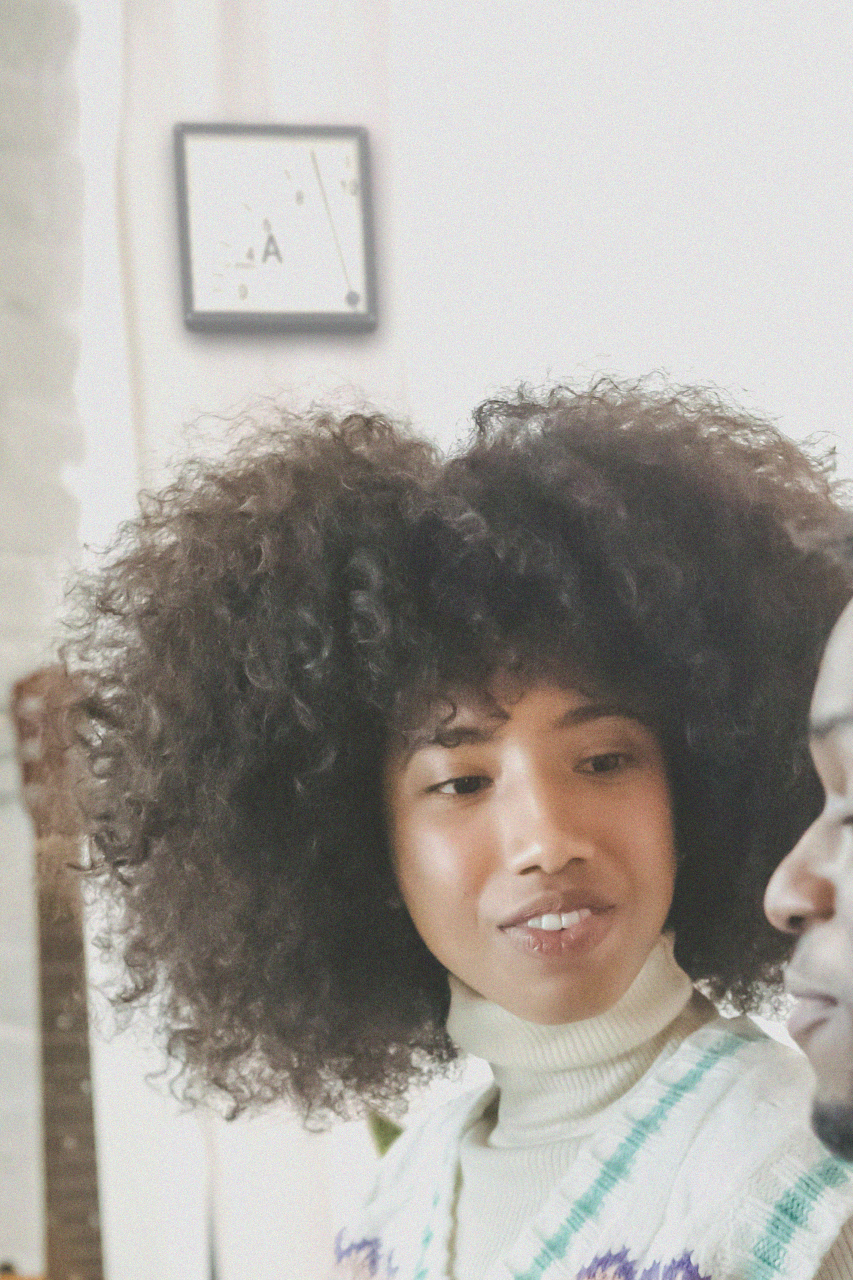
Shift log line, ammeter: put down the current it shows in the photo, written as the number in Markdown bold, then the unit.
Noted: **9** A
